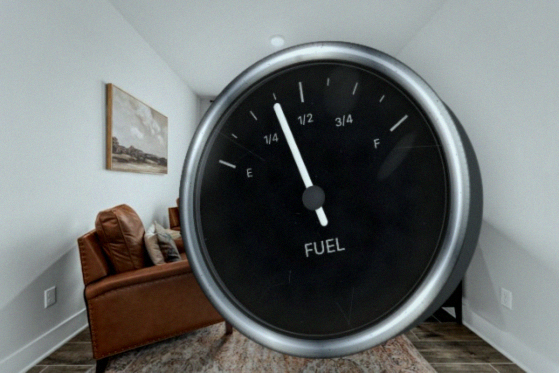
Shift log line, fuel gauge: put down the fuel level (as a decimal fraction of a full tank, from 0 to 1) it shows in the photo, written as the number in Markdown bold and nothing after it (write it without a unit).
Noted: **0.375**
